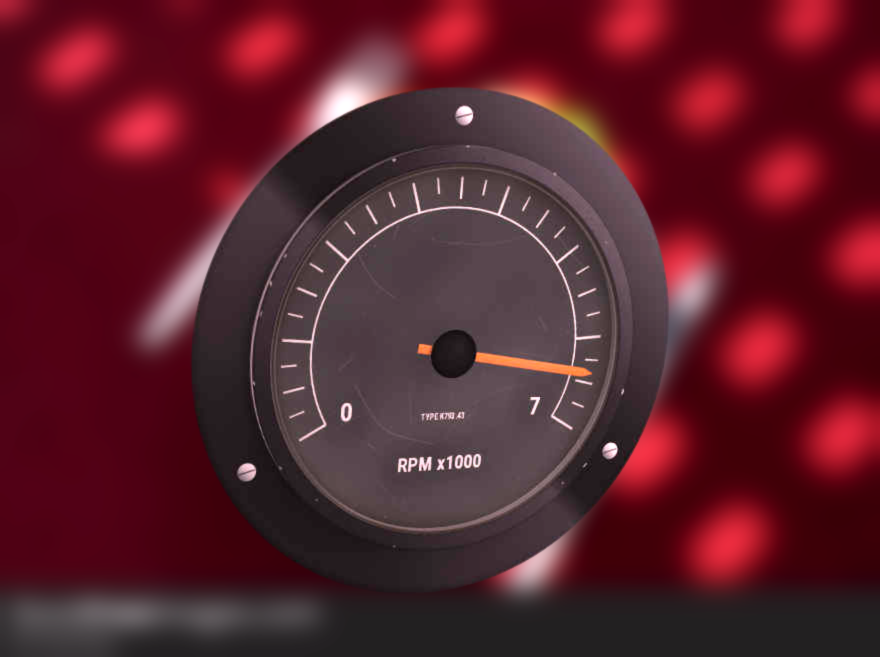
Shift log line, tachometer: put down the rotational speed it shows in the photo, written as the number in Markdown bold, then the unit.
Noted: **6375** rpm
